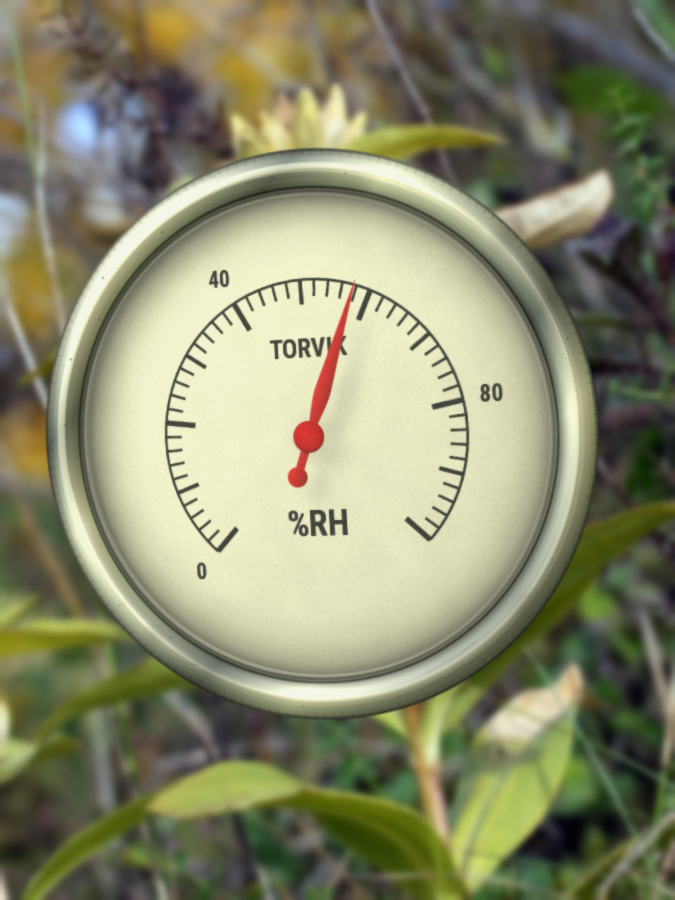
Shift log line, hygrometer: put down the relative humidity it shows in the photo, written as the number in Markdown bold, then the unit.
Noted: **58** %
